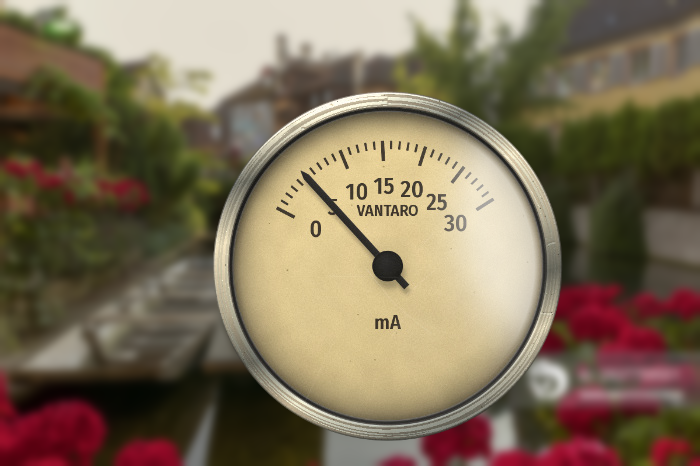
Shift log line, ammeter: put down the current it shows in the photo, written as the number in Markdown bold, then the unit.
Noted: **5** mA
